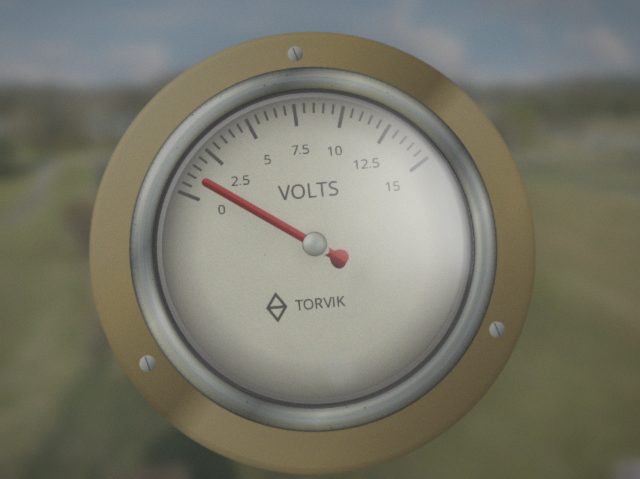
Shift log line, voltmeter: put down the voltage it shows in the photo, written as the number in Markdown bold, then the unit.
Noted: **1** V
